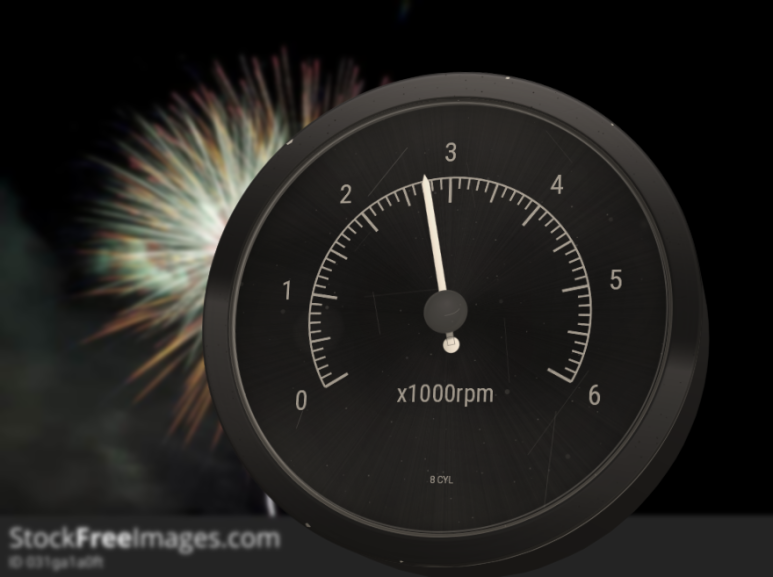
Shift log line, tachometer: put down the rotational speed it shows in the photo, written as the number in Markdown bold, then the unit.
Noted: **2750** rpm
